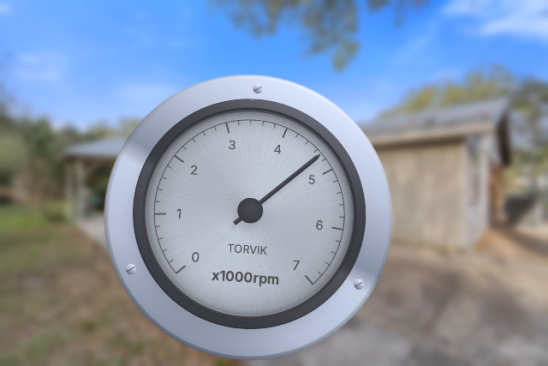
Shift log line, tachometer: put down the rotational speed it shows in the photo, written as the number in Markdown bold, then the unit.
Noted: **4700** rpm
